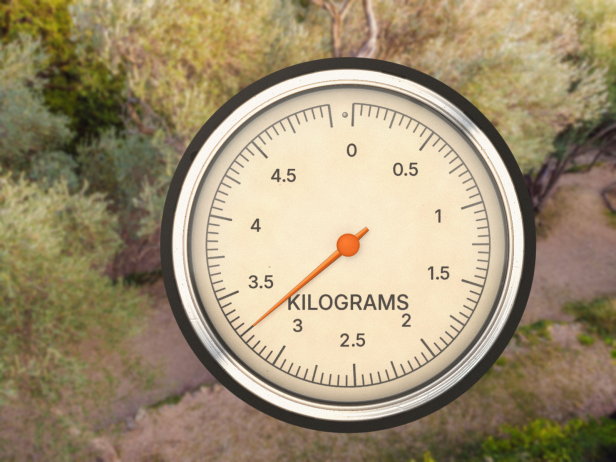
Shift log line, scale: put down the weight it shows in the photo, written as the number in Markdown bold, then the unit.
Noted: **3.25** kg
